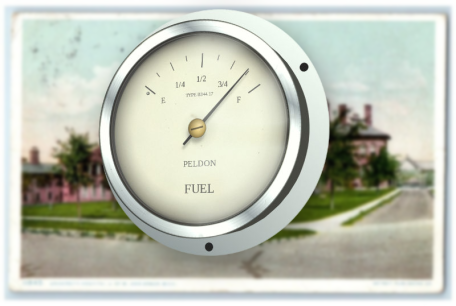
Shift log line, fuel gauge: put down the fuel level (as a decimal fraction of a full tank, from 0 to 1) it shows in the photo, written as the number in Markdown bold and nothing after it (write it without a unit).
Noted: **0.875**
